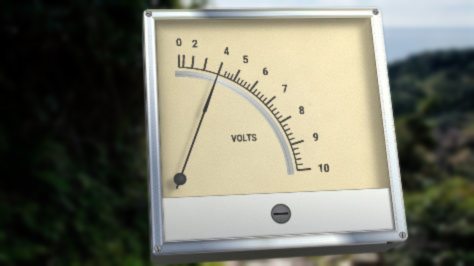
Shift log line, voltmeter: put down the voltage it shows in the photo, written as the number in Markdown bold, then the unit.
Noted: **4** V
